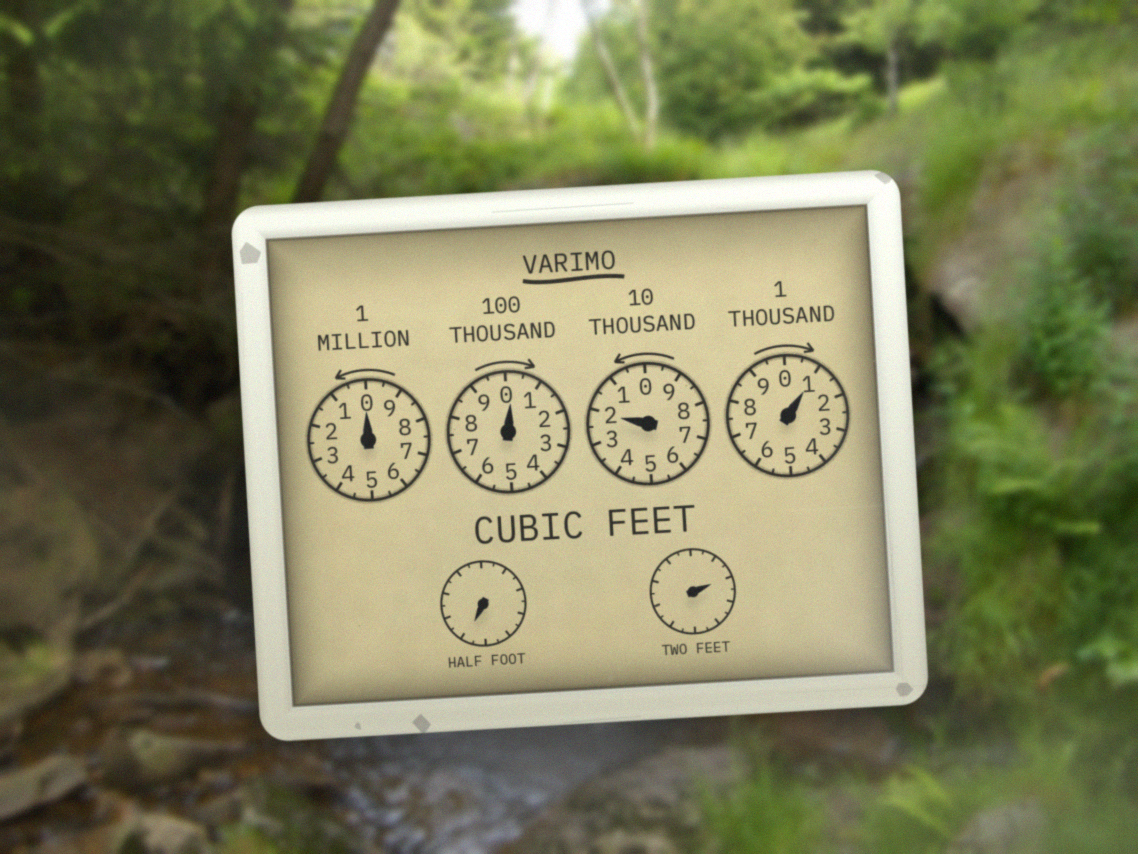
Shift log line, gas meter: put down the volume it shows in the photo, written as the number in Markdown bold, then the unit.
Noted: **2100** ft³
